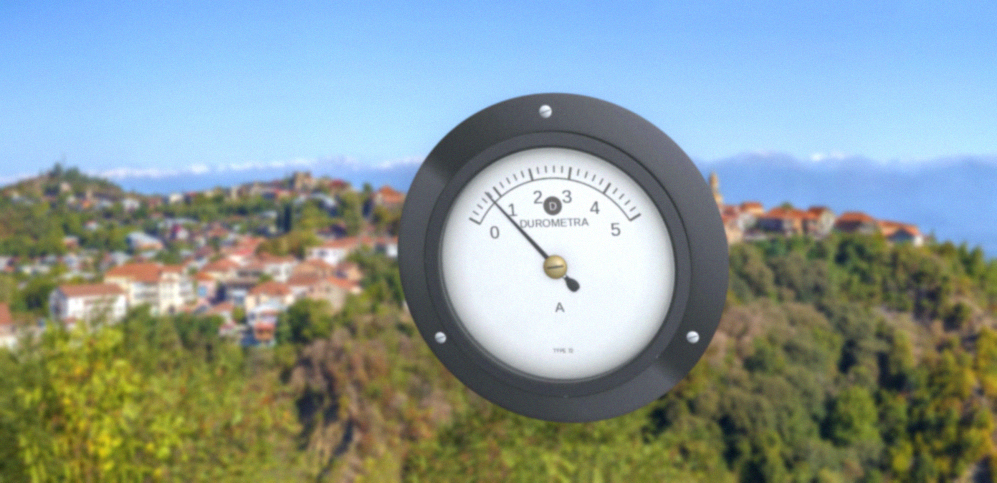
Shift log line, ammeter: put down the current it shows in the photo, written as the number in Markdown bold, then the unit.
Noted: **0.8** A
